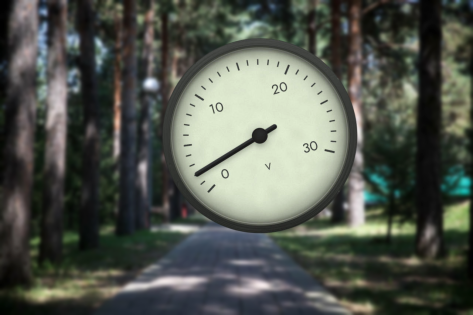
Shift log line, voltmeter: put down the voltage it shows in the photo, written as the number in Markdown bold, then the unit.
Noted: **2** V
